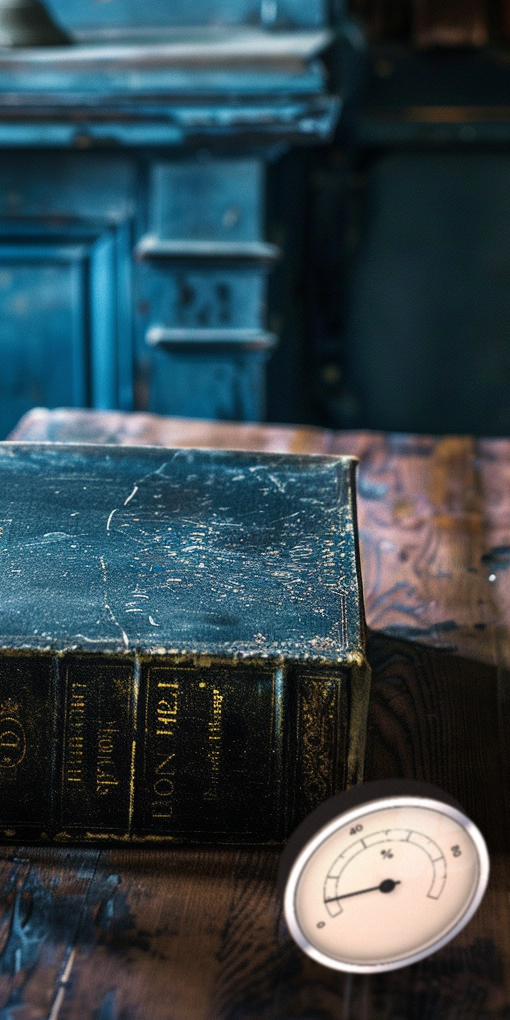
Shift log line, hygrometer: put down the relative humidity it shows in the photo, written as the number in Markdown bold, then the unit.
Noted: **10** %
